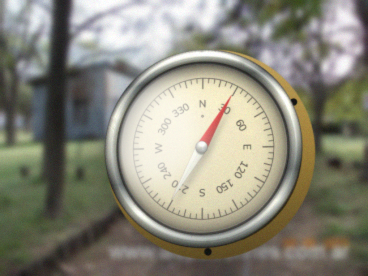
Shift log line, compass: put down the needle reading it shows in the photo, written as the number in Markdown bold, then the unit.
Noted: **30** °
